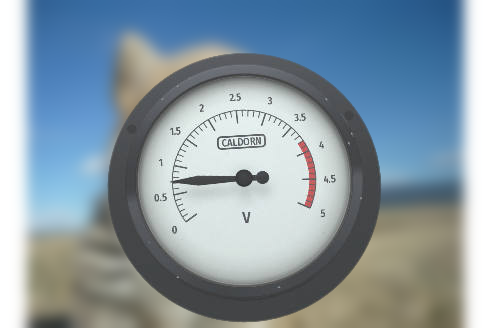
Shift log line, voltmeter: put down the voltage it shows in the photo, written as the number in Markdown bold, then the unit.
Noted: **0.7** V
